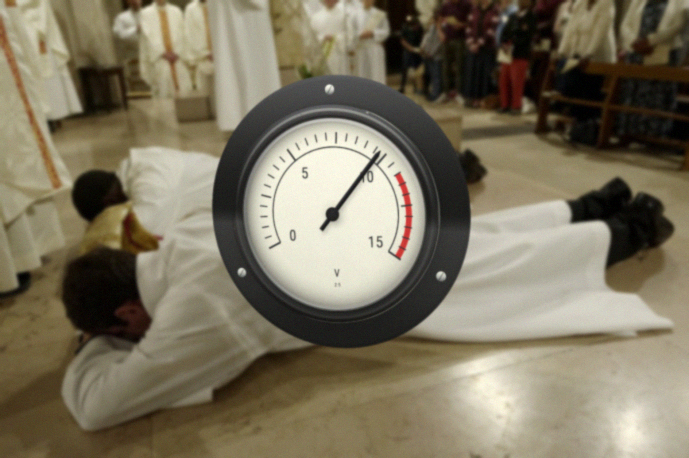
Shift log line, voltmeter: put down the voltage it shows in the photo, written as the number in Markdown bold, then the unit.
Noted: **9.75** V
